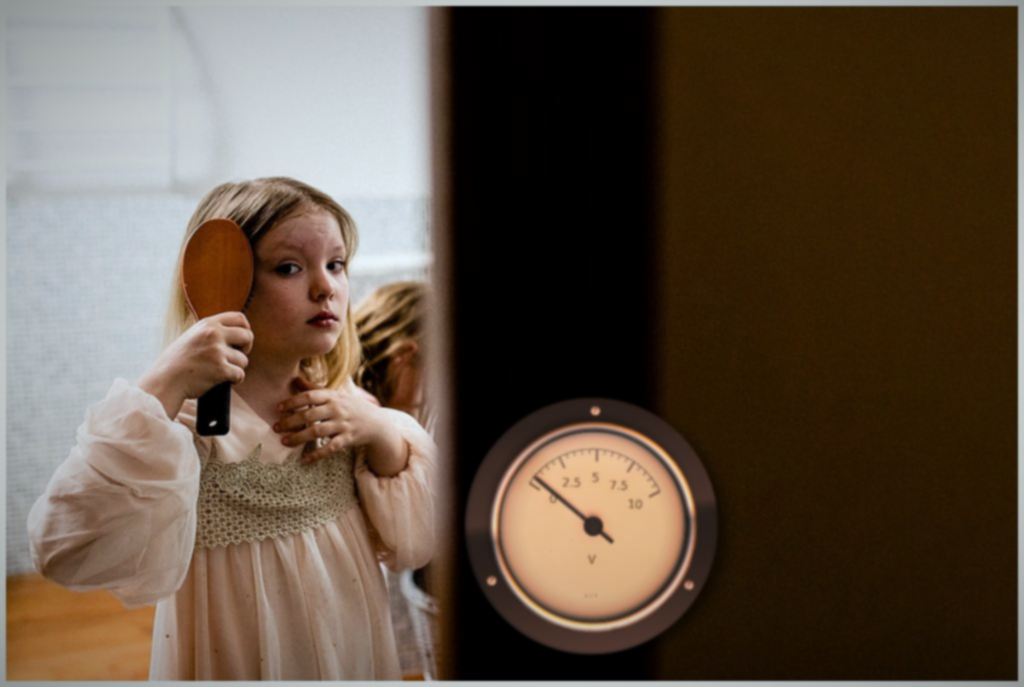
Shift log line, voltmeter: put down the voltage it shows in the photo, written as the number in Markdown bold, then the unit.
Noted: **0.5** V
